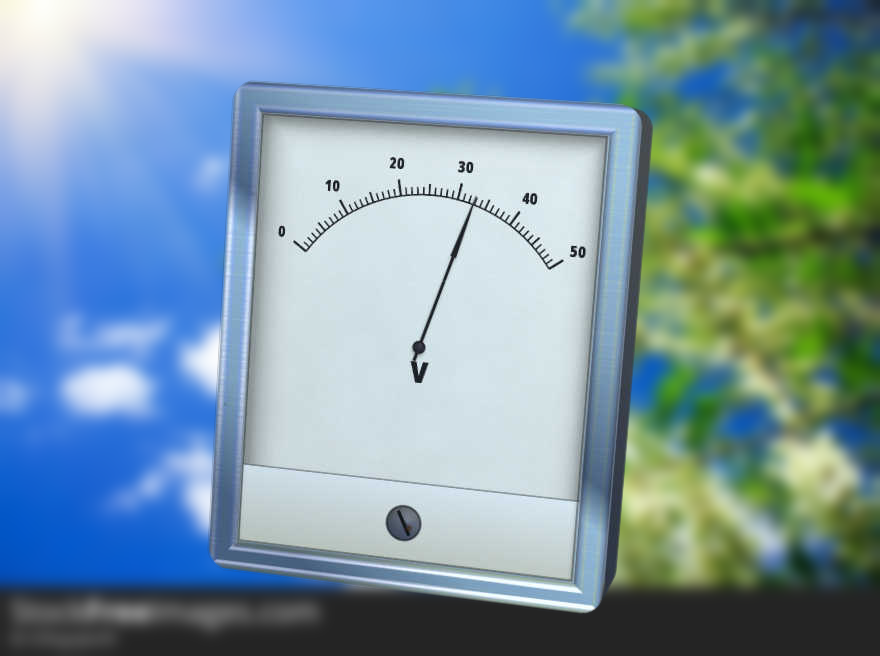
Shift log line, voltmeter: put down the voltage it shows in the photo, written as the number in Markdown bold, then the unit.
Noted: **33** V
